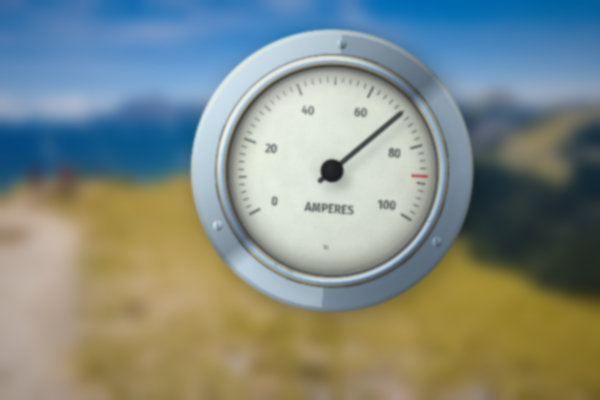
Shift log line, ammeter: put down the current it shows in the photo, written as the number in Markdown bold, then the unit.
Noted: **70** A
